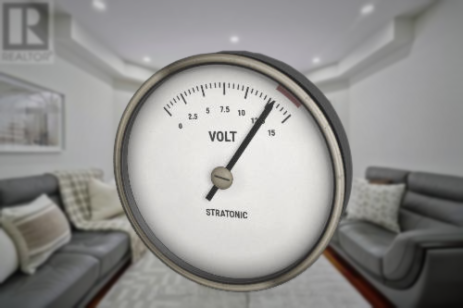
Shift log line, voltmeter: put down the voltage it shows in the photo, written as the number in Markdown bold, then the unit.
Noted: **13** V
